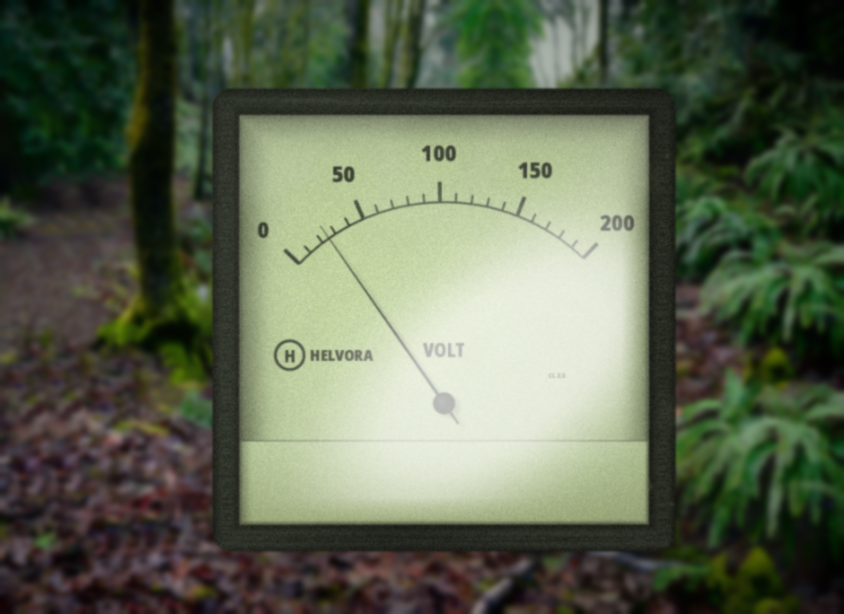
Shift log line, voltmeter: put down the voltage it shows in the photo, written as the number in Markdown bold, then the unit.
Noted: **25** V
